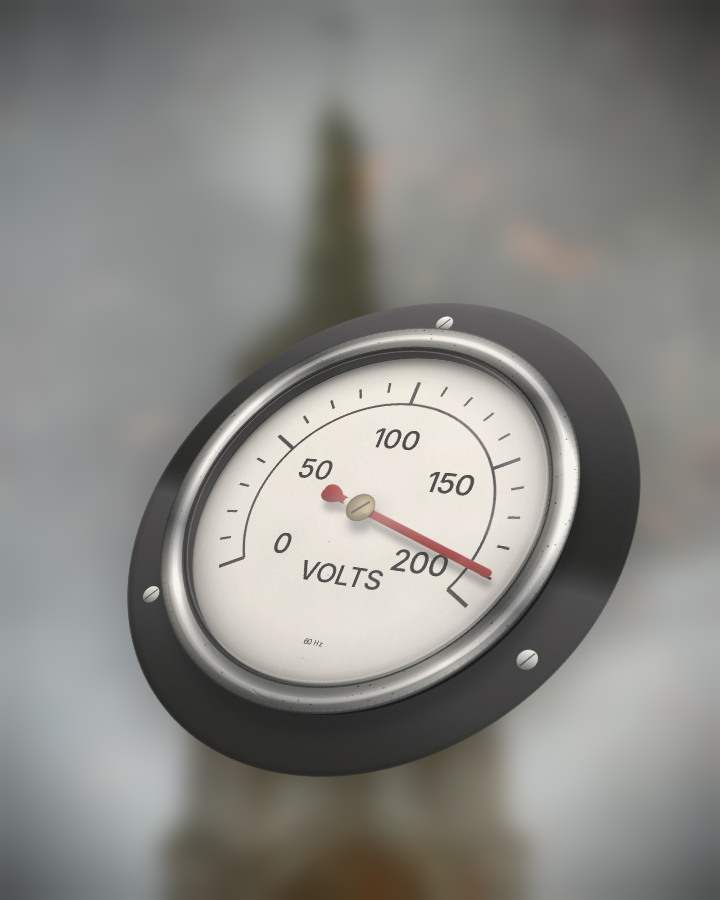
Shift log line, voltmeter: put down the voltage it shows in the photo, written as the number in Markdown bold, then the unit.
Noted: **190** V
